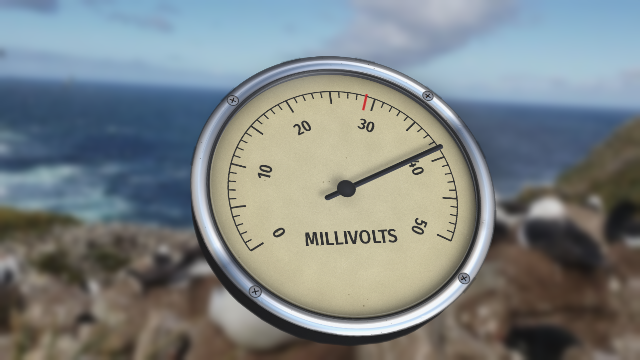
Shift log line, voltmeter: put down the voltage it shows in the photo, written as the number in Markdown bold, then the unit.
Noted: **39** mV
